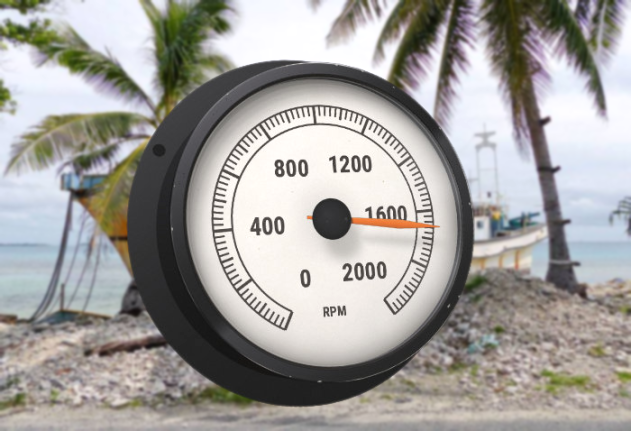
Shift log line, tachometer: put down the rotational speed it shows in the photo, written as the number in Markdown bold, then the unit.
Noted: **1660** rpm
